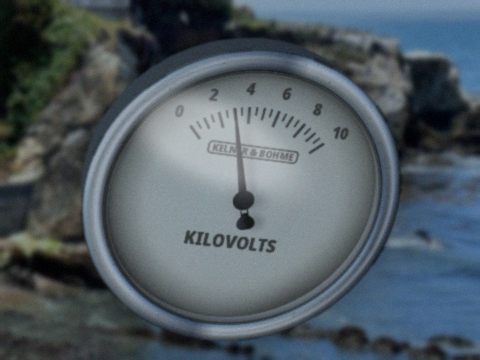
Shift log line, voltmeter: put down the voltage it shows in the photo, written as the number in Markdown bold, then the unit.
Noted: **3** kV
